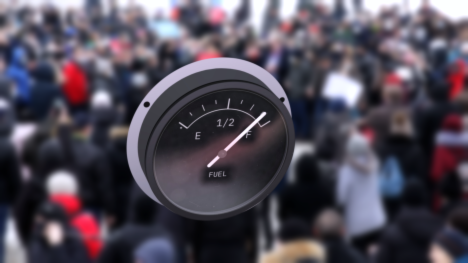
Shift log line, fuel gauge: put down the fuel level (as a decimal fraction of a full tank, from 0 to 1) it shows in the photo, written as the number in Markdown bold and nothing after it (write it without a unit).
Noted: **0.875**
